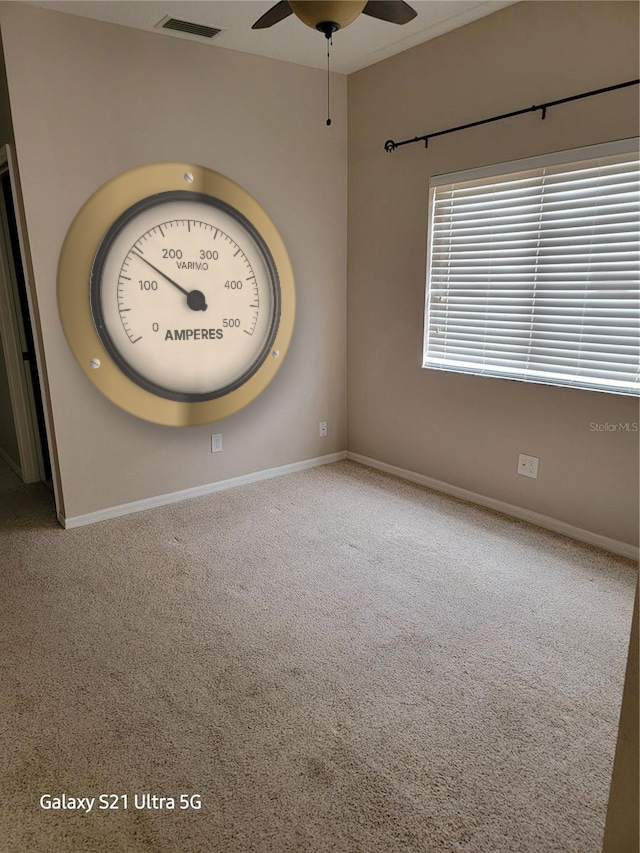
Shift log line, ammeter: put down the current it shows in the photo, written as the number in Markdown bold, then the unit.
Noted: **140** A
